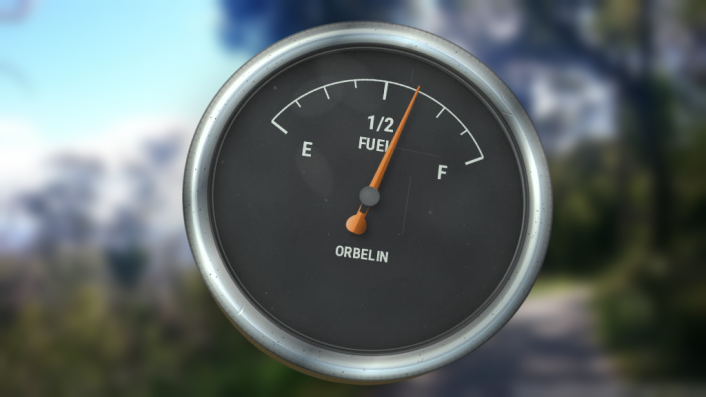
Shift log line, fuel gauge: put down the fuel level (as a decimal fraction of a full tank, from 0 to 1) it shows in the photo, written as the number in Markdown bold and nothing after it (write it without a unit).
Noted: **0.625**
